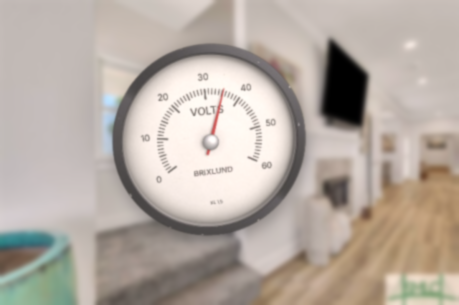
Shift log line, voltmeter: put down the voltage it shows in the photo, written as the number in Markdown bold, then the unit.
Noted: **35** V
